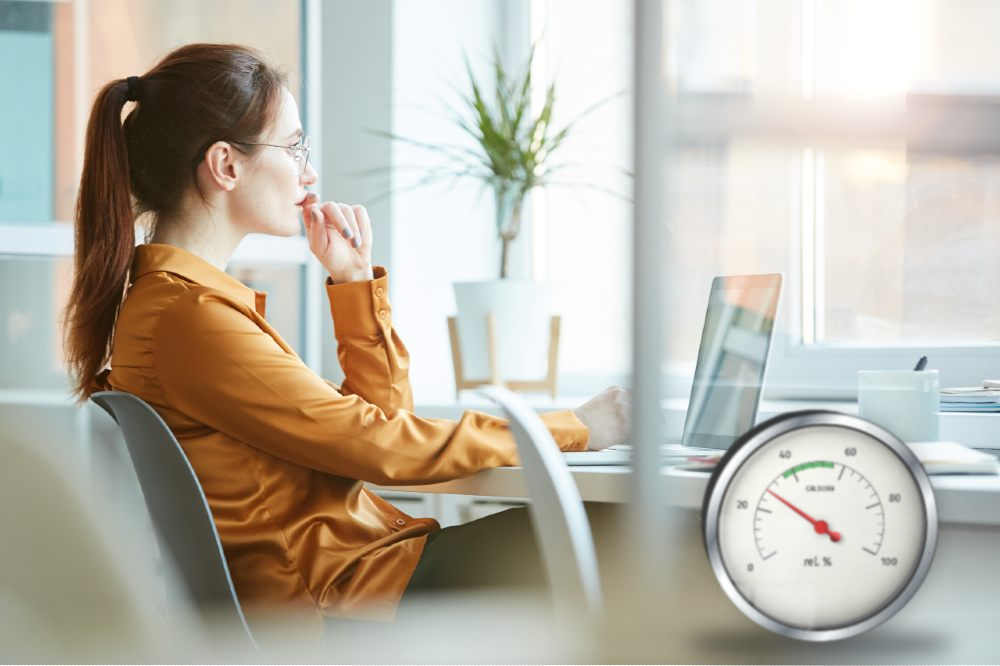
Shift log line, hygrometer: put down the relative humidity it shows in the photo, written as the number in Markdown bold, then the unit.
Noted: **28** %
